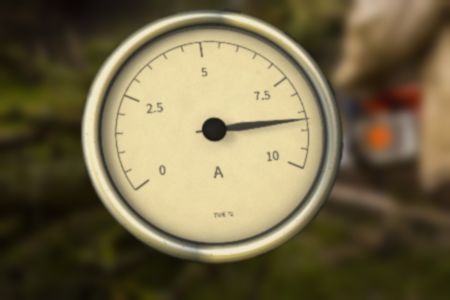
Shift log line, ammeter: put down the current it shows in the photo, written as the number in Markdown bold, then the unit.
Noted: **8.75** A
